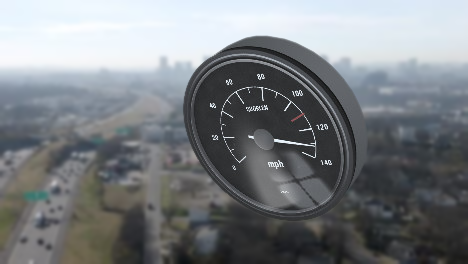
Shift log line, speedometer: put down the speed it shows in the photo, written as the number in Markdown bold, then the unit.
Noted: **130** mph
